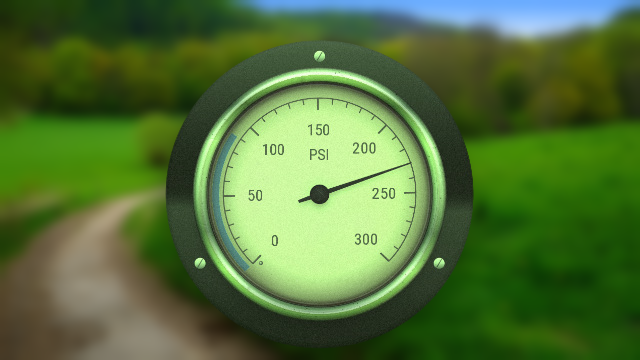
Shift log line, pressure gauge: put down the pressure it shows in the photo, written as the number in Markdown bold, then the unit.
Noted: **230** psi
